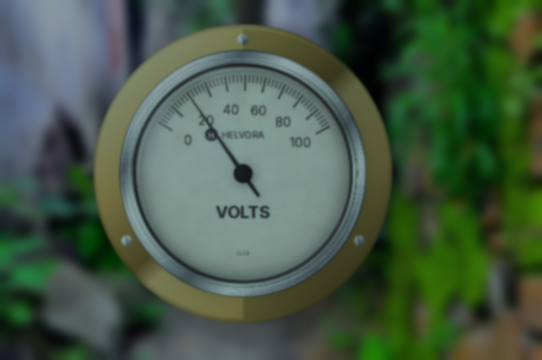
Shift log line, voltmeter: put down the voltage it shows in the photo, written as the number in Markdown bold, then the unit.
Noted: **20** V
